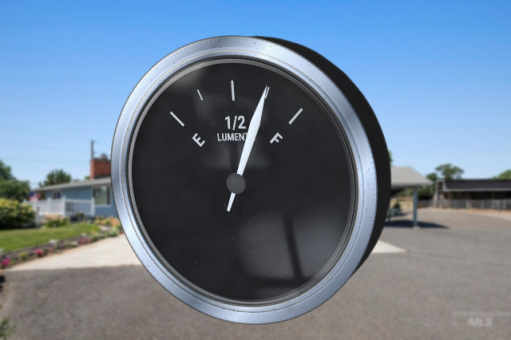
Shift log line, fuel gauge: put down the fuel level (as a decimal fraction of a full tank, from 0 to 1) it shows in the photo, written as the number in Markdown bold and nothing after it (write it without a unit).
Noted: **0.75**
